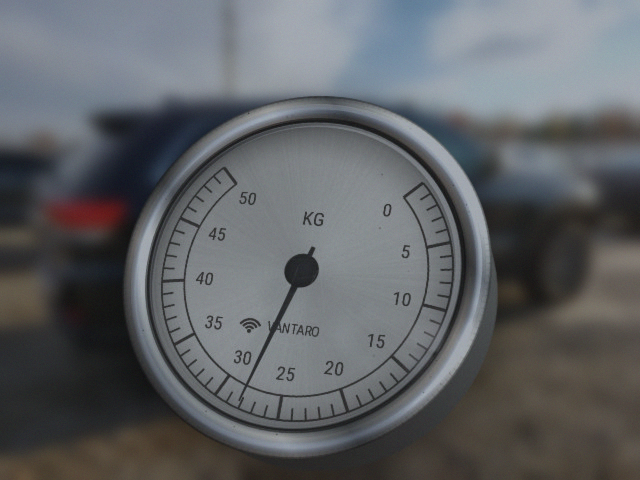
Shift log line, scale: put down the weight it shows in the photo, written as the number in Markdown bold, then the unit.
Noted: **28** kg
